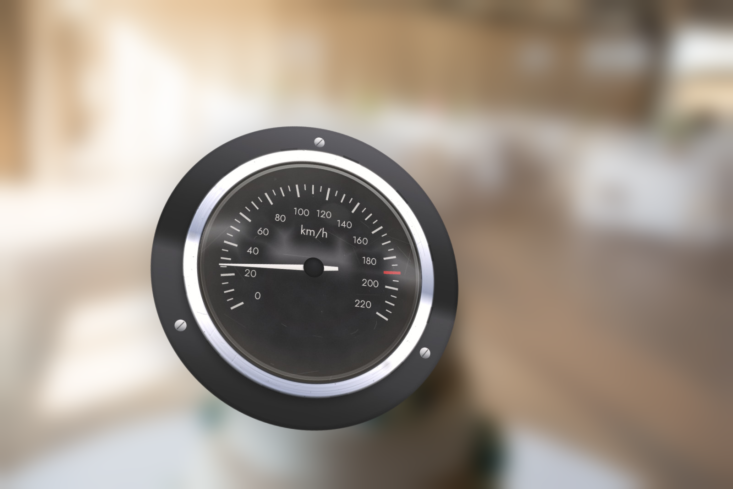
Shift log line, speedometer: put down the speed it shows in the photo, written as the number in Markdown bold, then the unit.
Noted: **25** km/h
